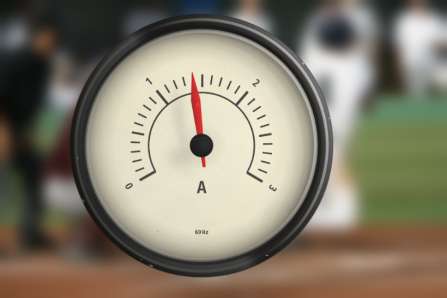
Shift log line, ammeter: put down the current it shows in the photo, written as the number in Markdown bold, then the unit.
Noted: **1.4** A
